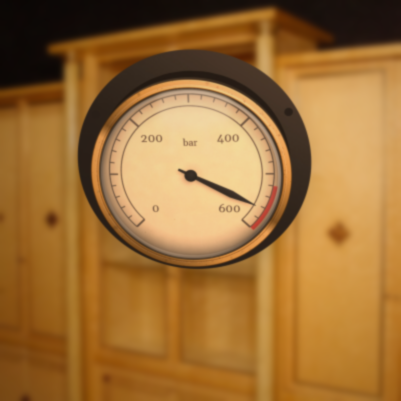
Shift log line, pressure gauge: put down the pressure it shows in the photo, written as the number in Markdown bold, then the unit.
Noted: **560** bar
